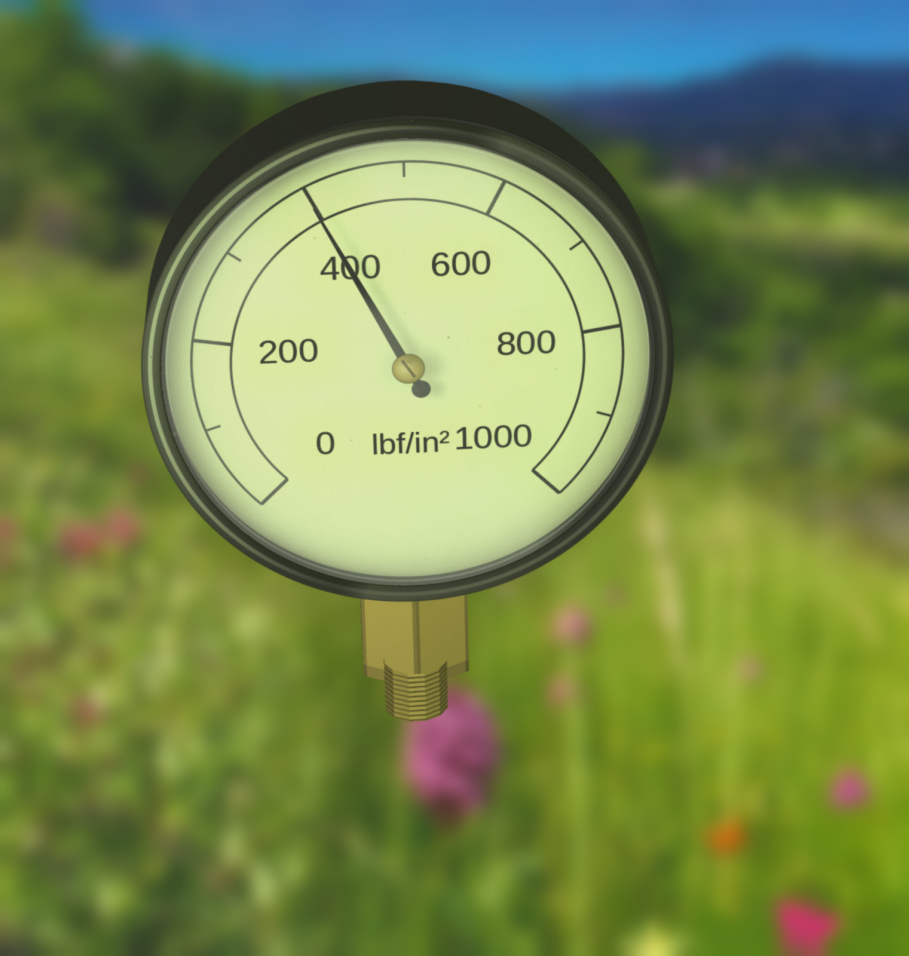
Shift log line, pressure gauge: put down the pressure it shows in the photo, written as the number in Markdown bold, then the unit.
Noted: **400** psi
